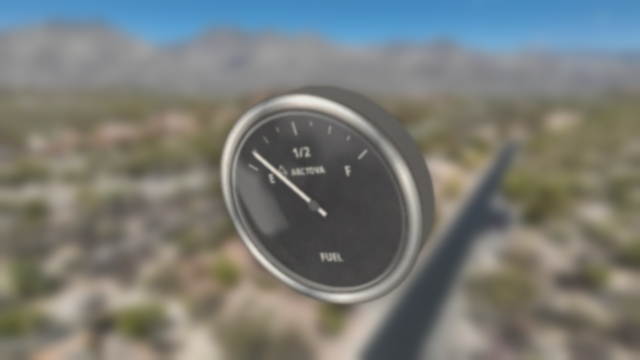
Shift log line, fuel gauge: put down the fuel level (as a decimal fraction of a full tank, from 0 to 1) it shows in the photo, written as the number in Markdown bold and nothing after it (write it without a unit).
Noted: **0.125**
